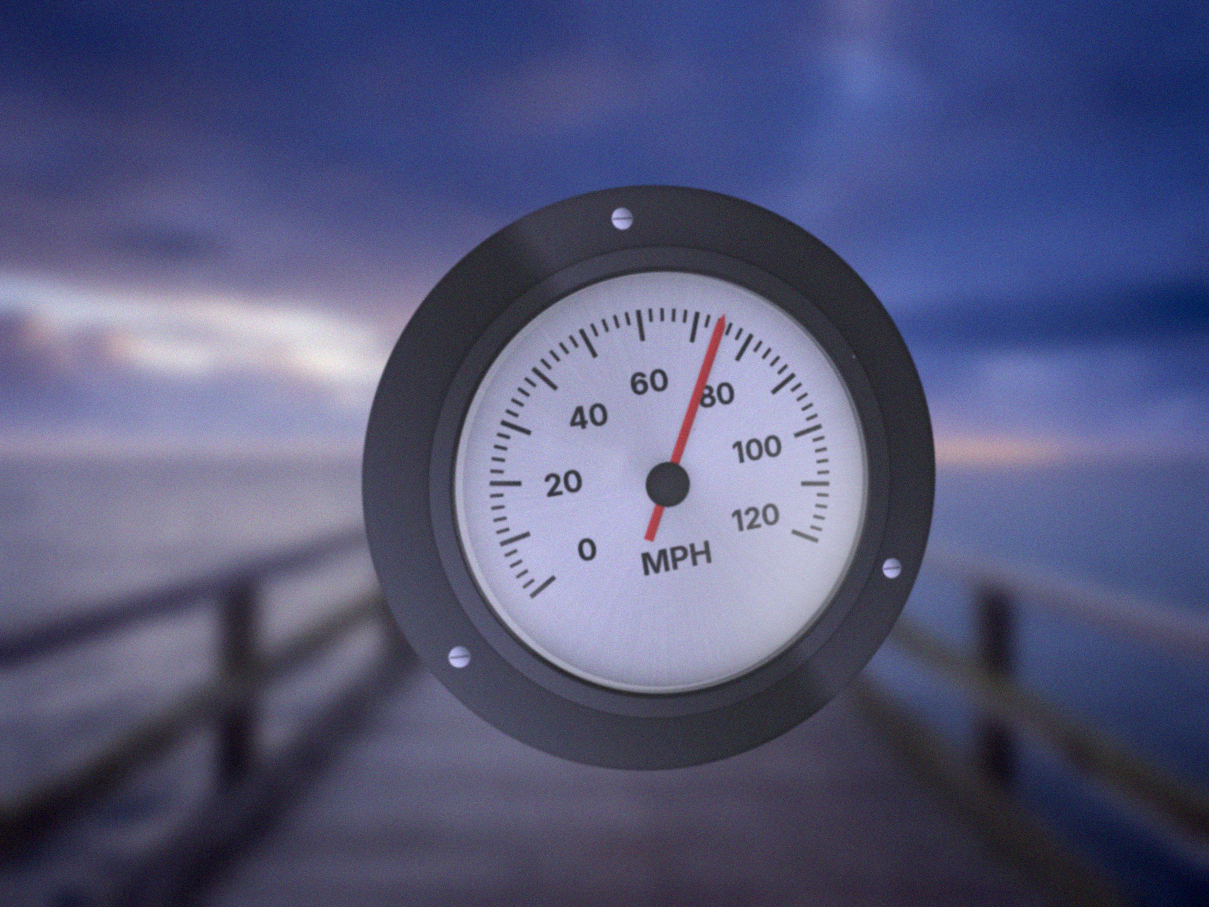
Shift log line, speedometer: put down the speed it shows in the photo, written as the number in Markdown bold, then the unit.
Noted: **74** mph
